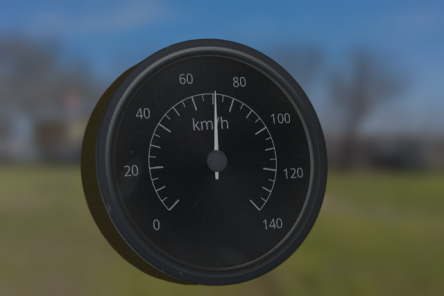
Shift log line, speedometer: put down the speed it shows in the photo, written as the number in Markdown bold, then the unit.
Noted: **70** km/h
